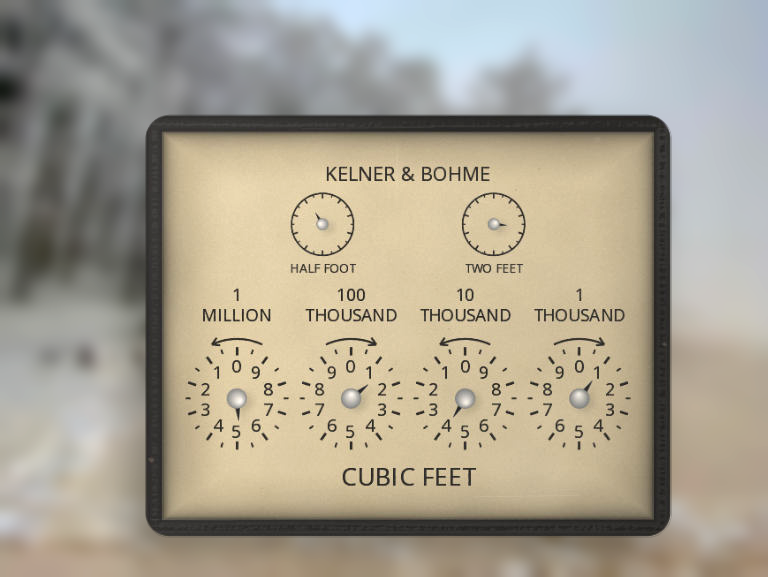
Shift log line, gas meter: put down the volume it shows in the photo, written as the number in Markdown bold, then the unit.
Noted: **514100** ft³
